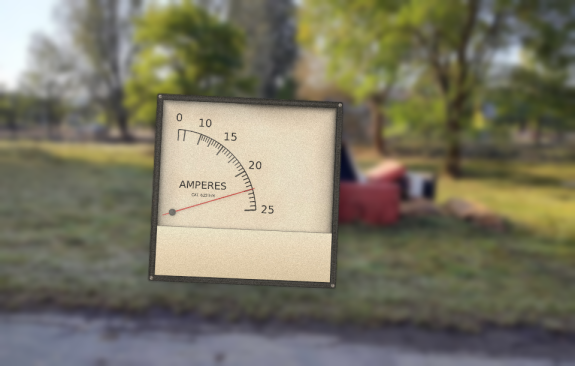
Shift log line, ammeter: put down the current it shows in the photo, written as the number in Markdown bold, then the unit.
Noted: **22.5** A
